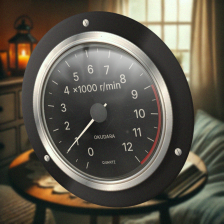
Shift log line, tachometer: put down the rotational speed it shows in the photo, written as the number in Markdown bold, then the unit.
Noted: **1000** rpm
